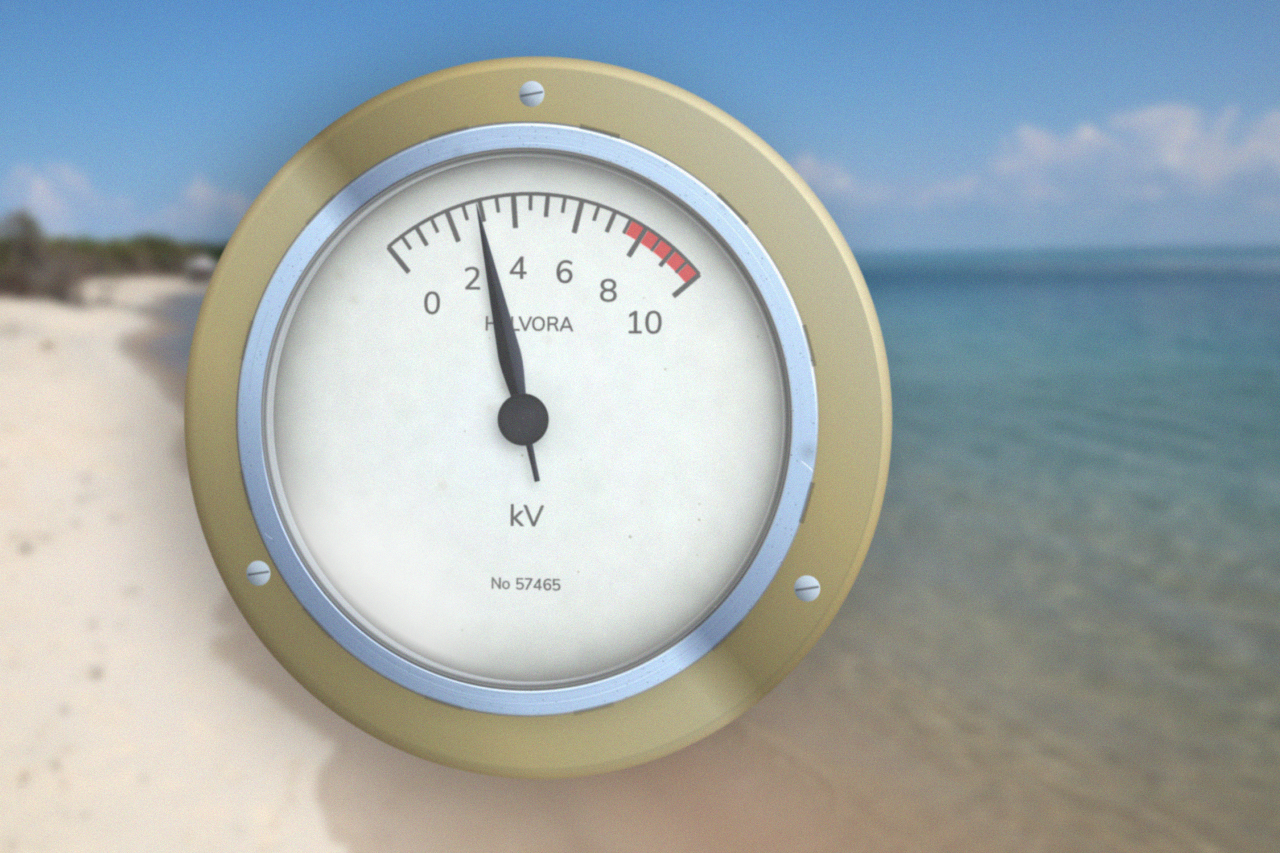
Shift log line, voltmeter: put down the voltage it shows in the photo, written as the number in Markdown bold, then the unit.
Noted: **3** kV
